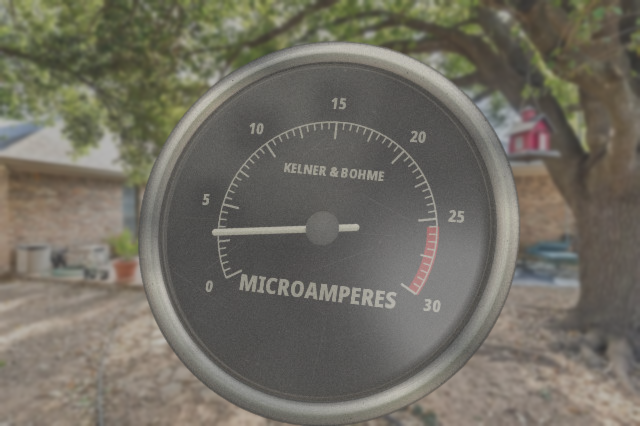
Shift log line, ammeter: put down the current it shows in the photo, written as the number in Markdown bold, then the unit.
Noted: **3** µA
